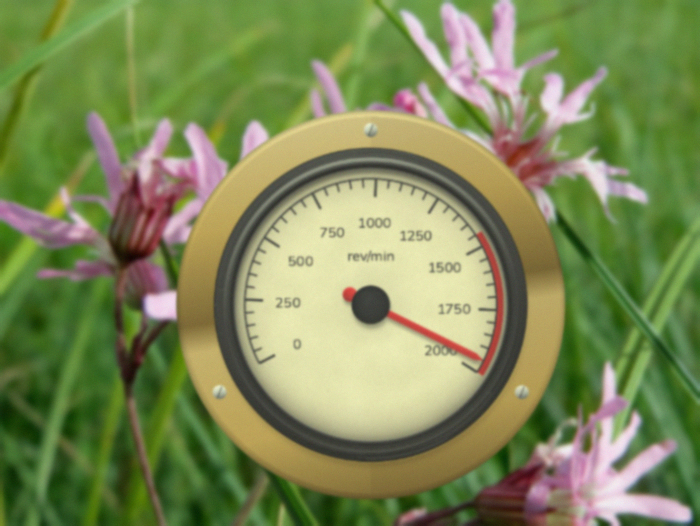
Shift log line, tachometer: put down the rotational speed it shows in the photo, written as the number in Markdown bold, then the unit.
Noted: **1950** rpm
